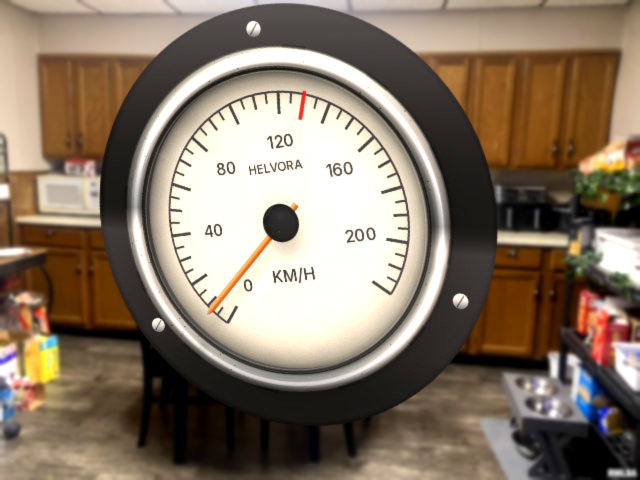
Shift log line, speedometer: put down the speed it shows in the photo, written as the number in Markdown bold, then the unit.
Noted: **7.5** km/h
